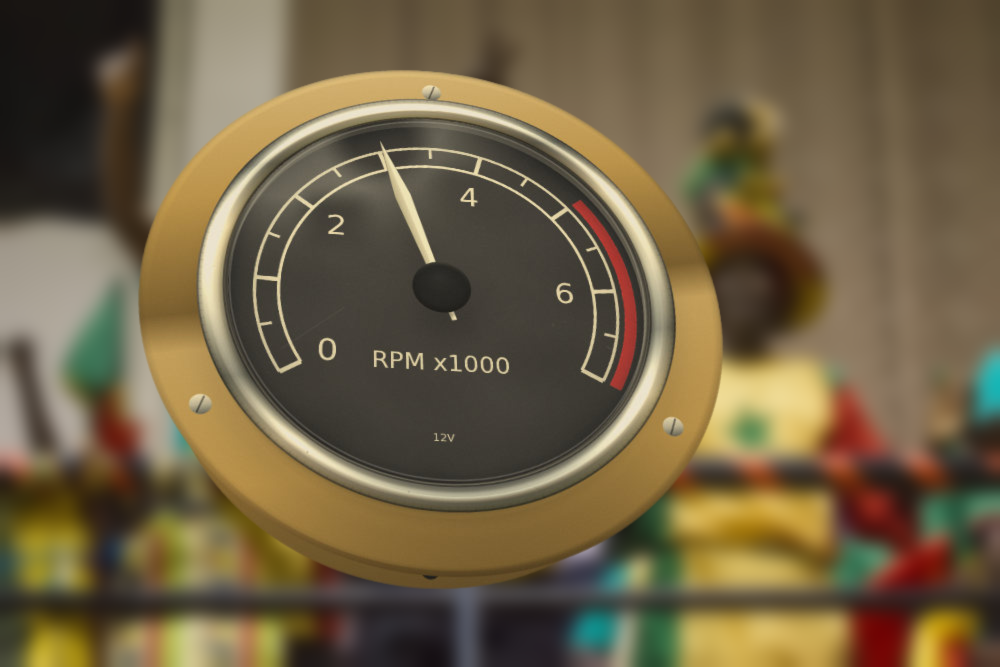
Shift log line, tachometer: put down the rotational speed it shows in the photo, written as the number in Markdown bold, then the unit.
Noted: **3000** rpm
